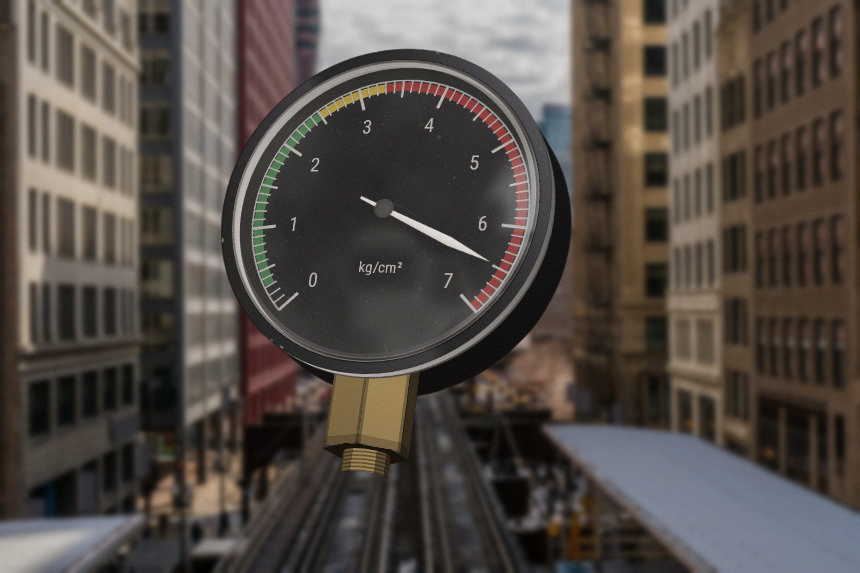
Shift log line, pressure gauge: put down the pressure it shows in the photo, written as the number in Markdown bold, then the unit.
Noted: **6.5** kg/cm²
